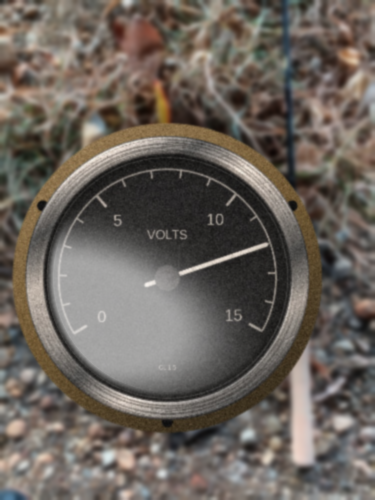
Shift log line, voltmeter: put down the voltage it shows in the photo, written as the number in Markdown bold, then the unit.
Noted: **12** V
